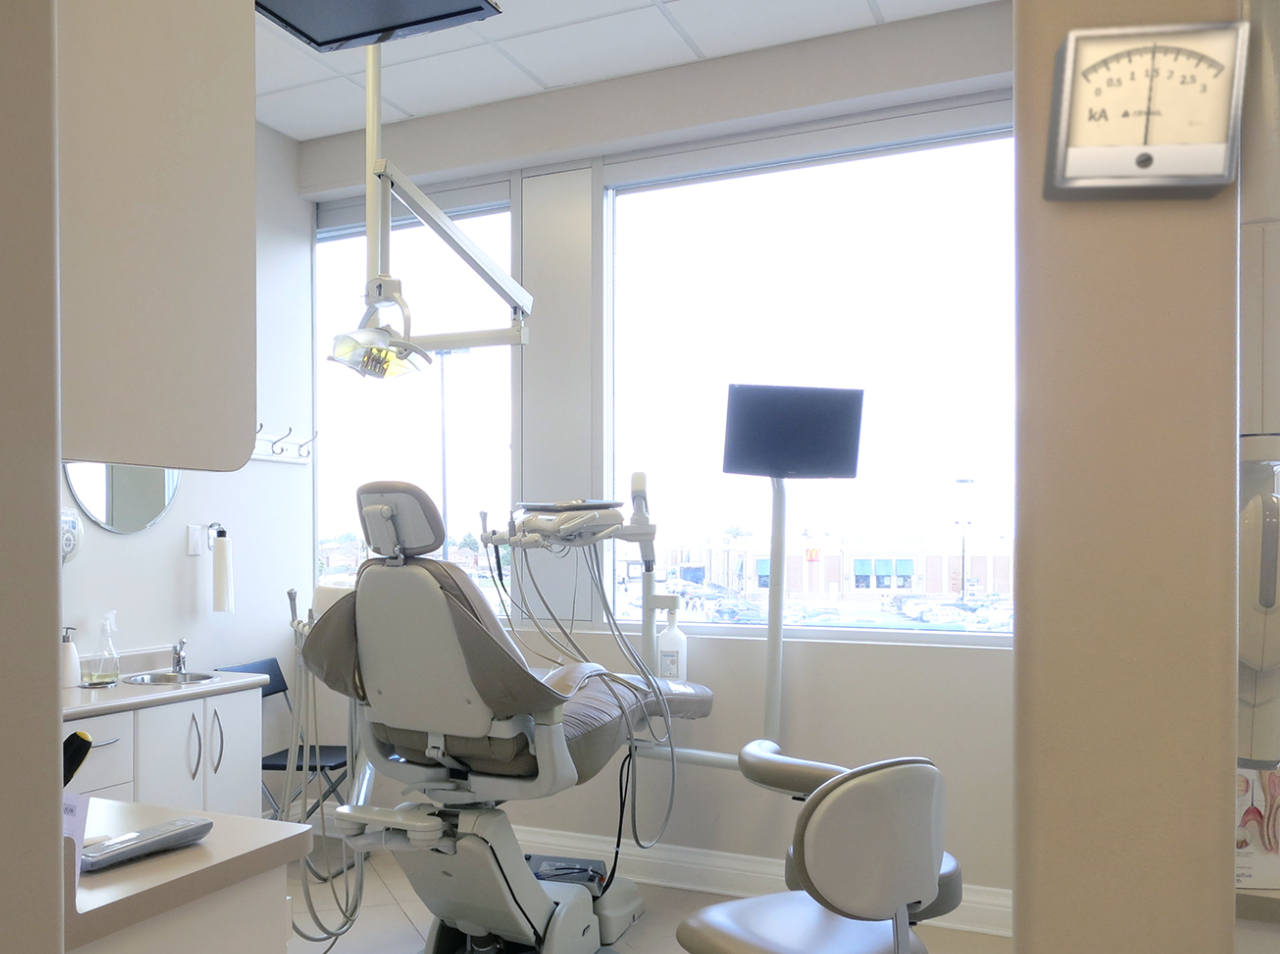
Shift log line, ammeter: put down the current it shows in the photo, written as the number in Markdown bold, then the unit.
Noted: **1.5** kA
